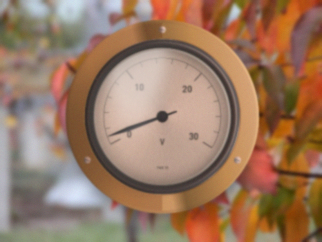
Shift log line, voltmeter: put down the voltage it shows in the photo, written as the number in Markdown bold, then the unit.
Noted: **1** V
